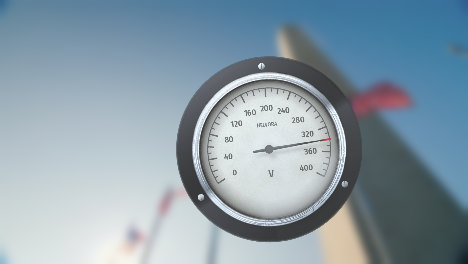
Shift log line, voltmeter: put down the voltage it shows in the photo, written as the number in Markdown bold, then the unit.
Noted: **340** V
